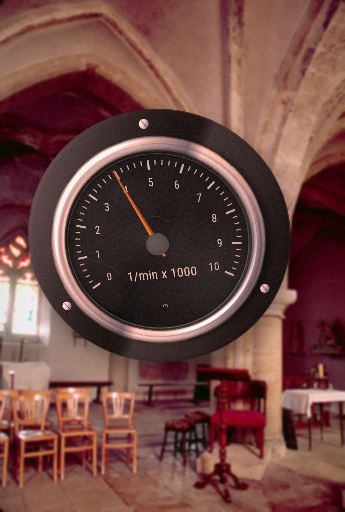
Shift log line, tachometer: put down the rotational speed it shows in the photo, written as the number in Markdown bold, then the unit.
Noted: **4000** rpm
